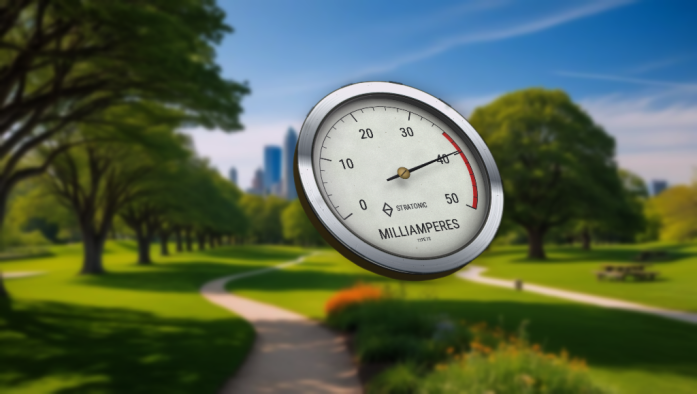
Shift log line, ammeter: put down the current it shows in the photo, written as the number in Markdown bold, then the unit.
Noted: **40** mA
